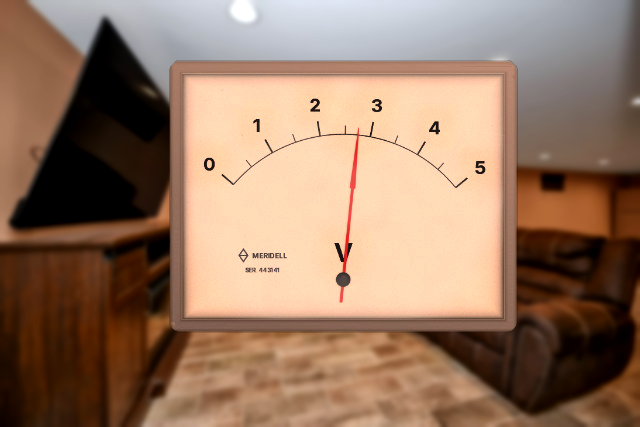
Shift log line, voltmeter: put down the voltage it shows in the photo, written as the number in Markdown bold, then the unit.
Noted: **2.75** V
